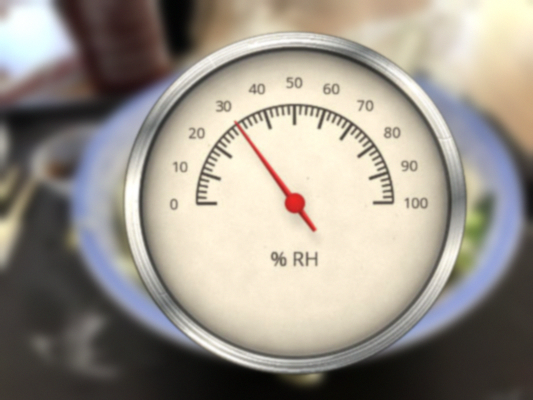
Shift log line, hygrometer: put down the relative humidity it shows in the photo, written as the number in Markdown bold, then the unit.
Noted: **30** %
